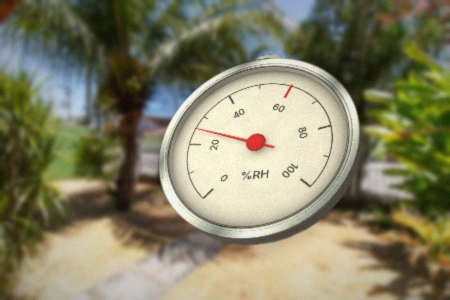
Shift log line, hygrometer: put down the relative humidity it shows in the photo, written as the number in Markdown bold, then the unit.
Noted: **25** %
